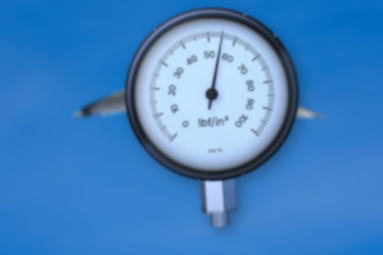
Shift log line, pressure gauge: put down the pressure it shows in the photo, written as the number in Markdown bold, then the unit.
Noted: **55** psi
